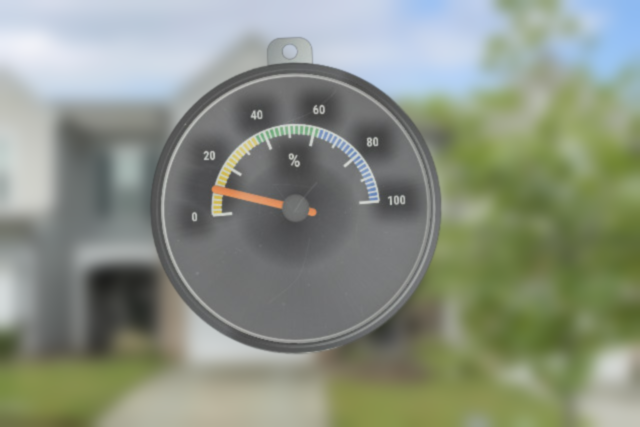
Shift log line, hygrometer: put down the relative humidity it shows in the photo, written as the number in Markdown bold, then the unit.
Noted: **10** %
